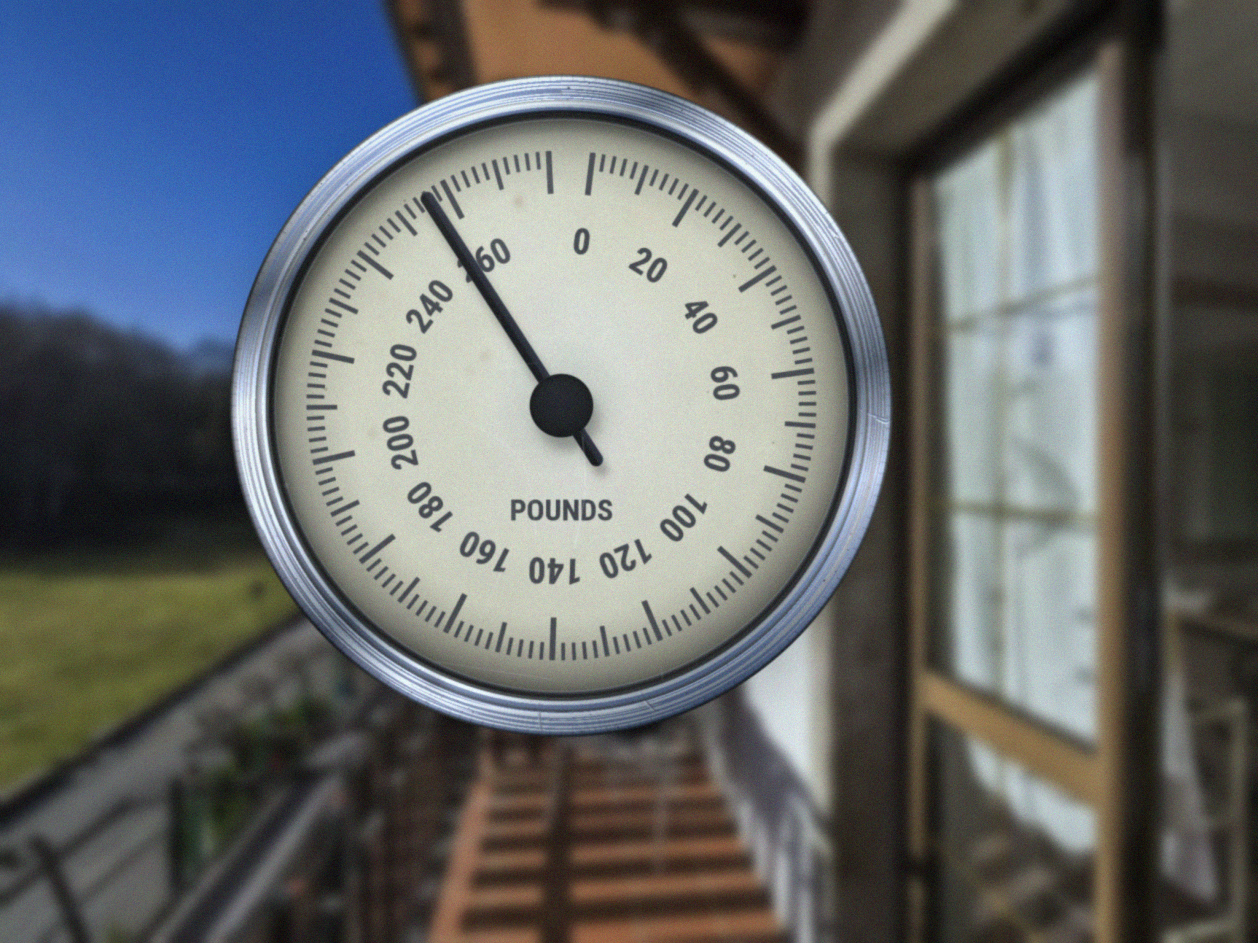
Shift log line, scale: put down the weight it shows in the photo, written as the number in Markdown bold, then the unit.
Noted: **256** lb
